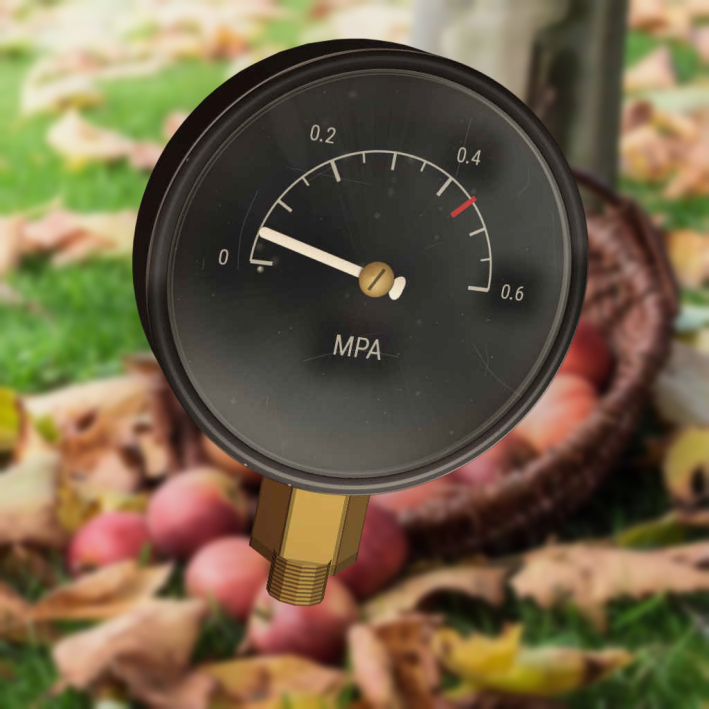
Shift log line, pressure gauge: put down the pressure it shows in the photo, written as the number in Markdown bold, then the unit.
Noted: **0.05** MPa
